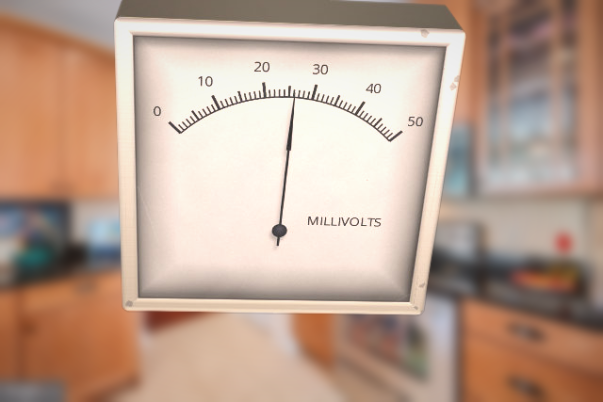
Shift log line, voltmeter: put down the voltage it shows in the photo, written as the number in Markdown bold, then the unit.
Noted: **26** mV
